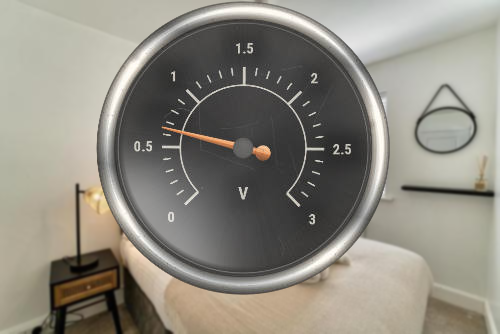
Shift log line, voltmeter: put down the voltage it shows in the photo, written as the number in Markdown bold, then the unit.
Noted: **0.65** V
